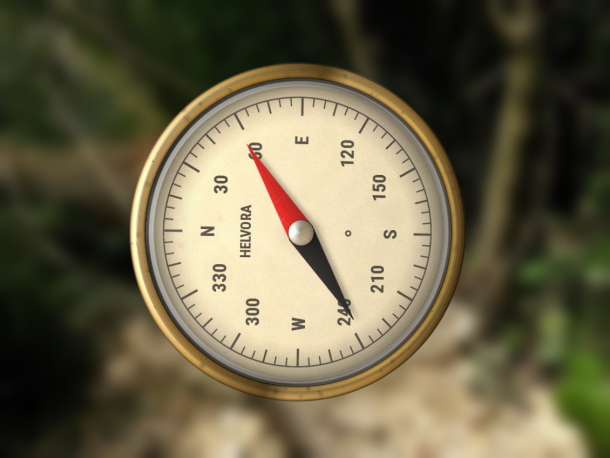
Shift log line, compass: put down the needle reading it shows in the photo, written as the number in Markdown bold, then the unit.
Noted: **57.5** °
